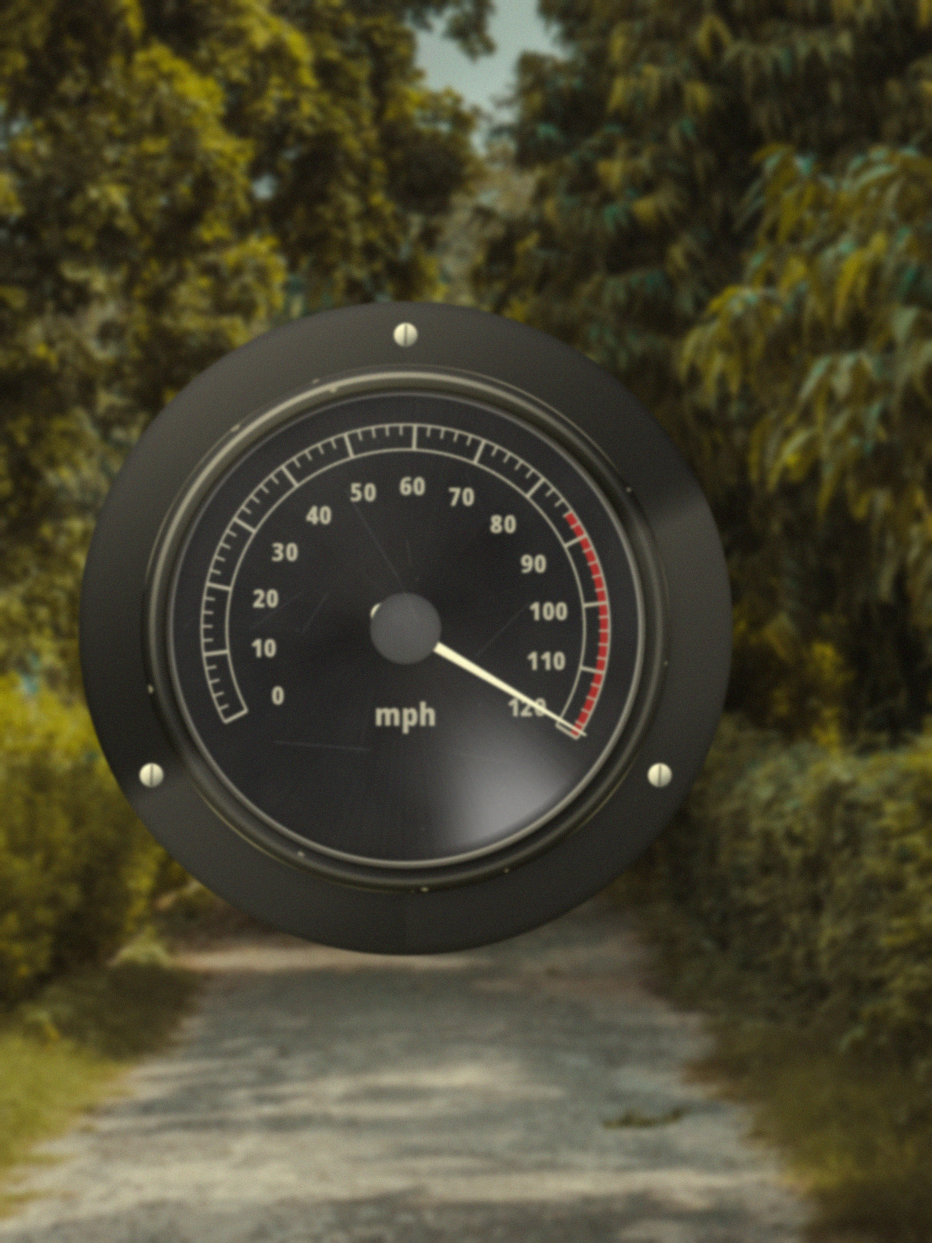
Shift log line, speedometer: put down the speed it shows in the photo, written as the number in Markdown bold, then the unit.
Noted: **119** mph
